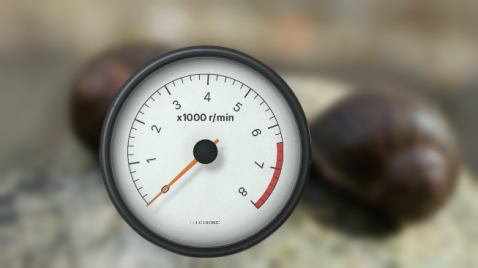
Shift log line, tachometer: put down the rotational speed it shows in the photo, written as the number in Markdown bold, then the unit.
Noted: **0** rpm
